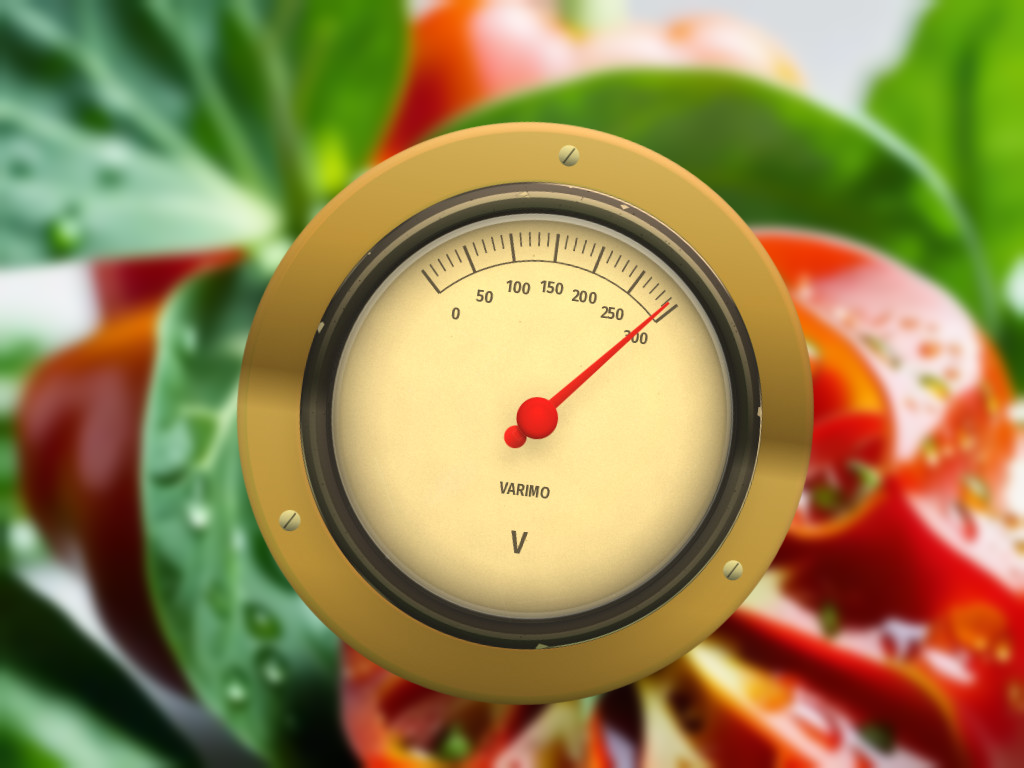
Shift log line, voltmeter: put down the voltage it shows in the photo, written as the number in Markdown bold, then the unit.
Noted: **290** V
